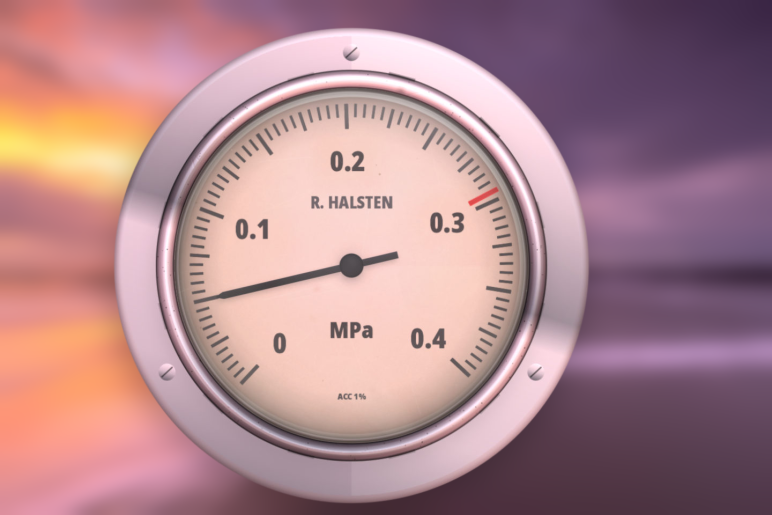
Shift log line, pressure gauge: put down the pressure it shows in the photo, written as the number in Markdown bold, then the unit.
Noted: **0.05** MPa
